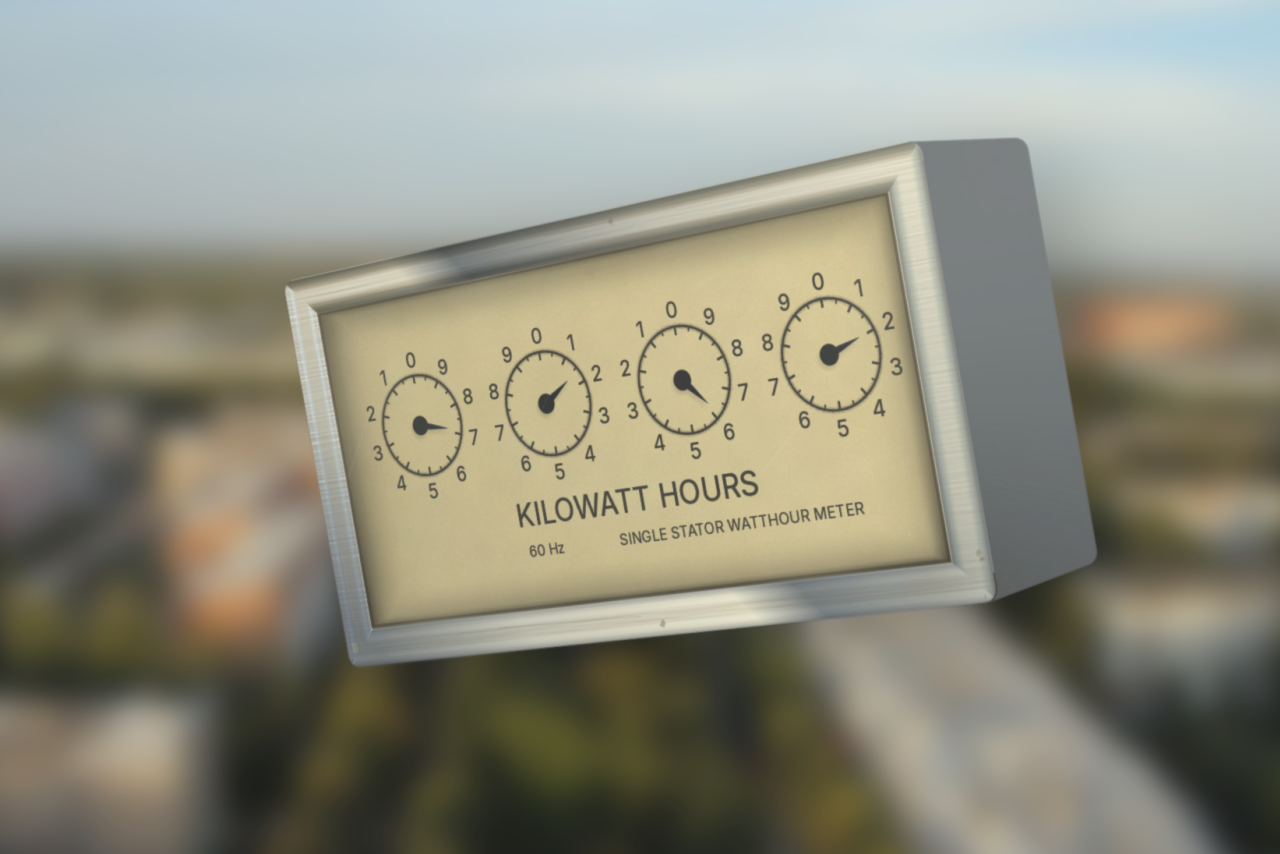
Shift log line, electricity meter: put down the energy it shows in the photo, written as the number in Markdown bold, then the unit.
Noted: **7162** kWh
